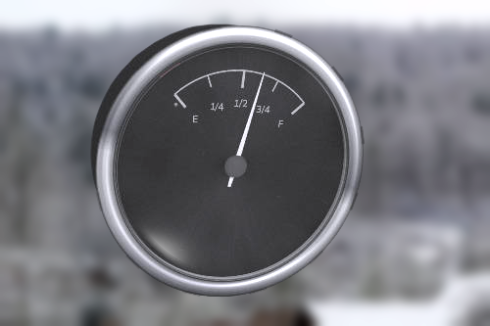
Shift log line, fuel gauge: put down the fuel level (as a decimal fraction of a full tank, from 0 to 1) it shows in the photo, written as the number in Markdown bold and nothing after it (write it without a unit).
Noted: **0.625**
